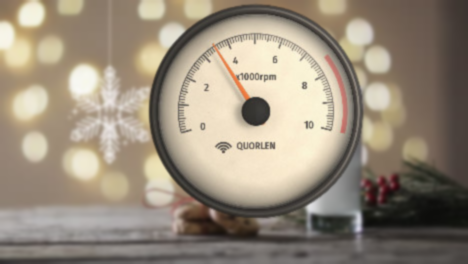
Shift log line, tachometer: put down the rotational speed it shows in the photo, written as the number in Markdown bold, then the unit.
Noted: **3500** rpm
